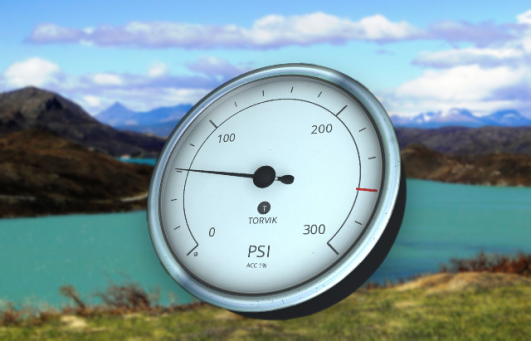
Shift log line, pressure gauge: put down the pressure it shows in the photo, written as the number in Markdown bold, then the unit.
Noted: **60** psi
